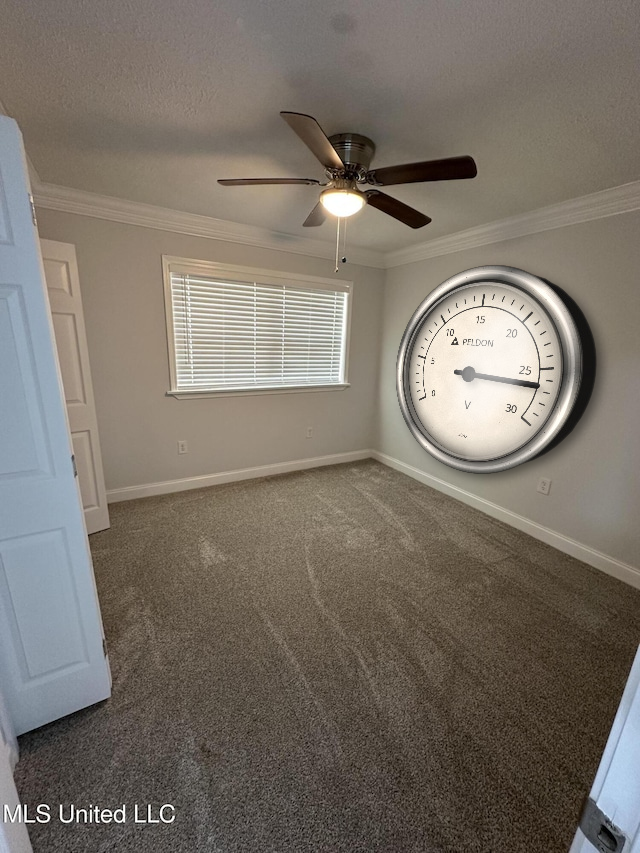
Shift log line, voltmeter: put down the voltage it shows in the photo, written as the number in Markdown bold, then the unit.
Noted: **26.5** V
